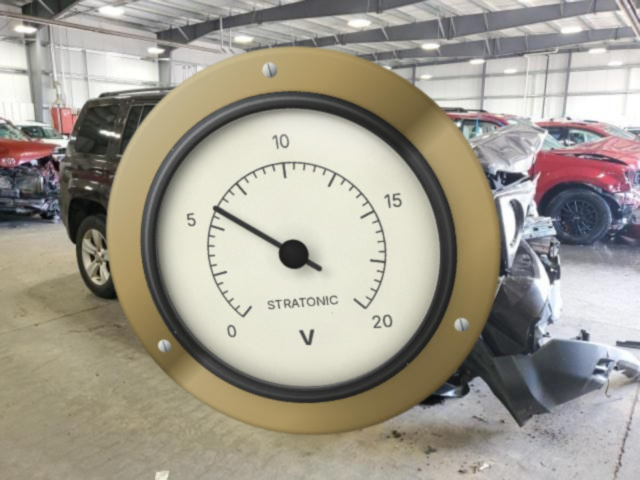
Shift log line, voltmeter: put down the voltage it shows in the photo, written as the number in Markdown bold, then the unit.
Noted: **6** V
